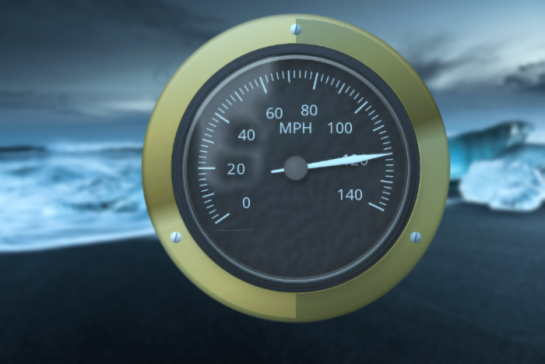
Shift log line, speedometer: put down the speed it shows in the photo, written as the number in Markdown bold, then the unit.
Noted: **120** mph
